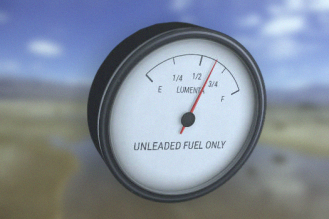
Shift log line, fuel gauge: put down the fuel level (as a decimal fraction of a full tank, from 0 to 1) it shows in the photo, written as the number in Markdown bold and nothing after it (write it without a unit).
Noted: **0.625**
